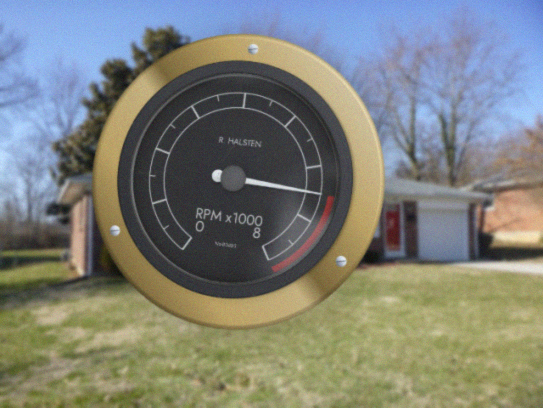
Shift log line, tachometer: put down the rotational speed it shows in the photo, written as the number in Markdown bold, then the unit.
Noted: **6500** rpm
